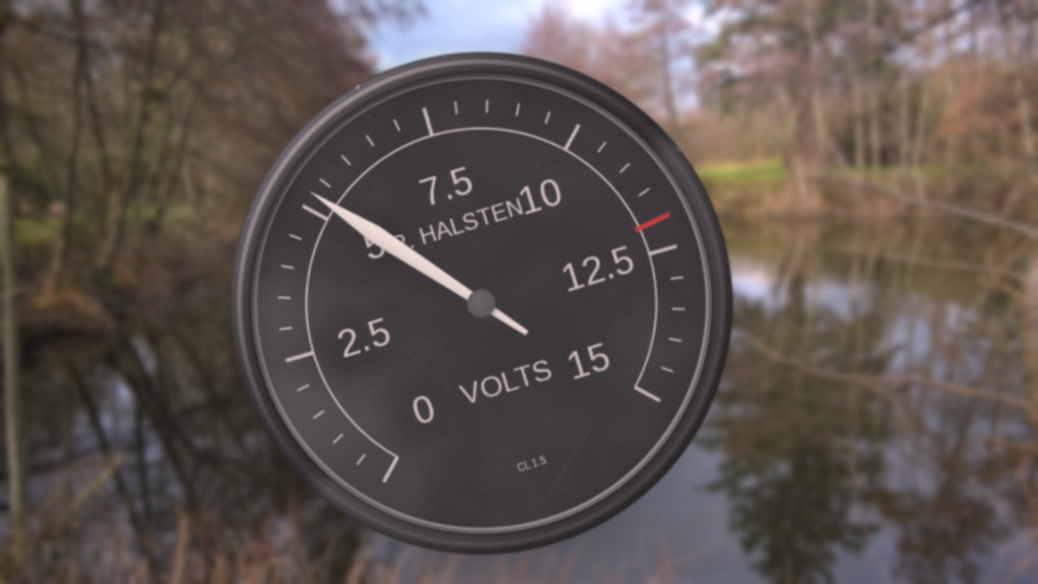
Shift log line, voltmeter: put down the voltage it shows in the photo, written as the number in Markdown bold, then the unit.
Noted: **5.25** V
